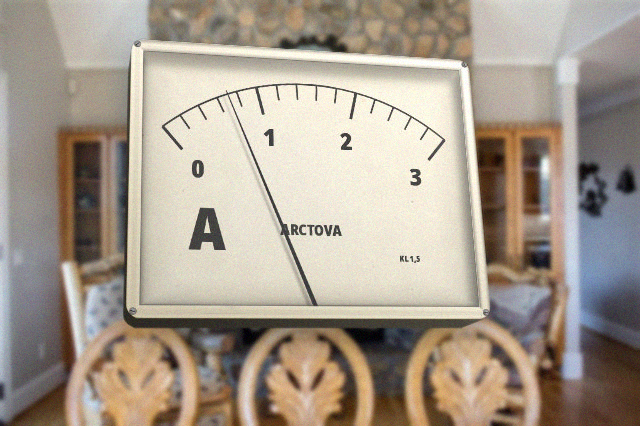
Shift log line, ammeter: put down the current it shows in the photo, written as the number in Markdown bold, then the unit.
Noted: **0.7** A
